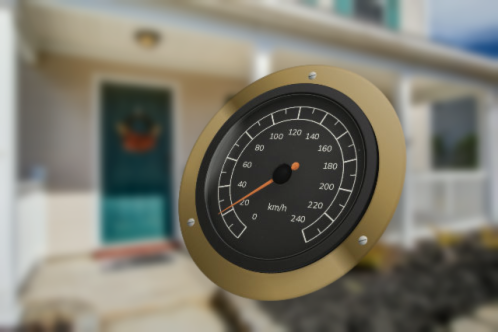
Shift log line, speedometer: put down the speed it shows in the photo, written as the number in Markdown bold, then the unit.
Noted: **20** km/h
